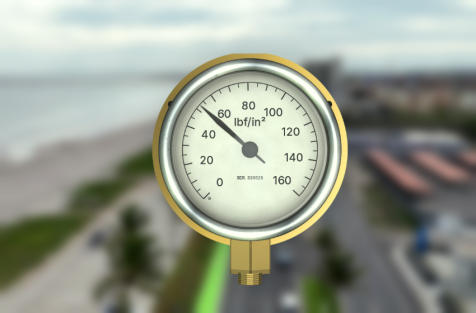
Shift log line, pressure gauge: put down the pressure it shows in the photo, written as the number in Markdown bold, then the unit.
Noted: **52.5** psi
